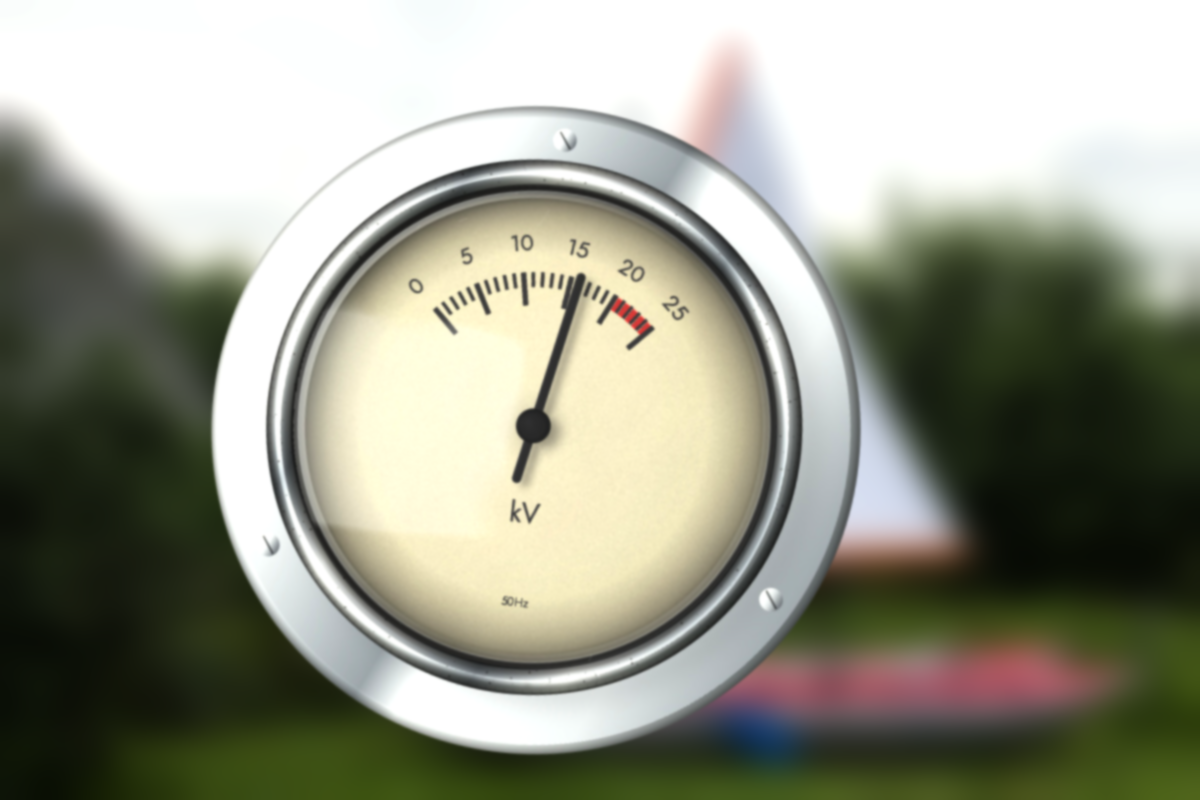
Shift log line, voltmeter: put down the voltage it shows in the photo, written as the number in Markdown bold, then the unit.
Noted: **16** kV
